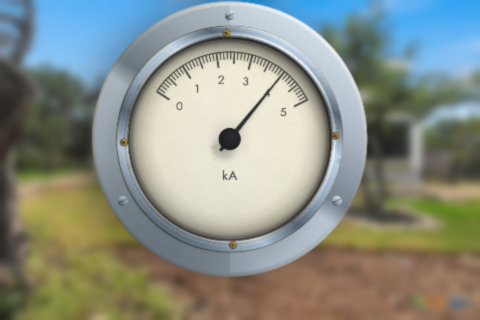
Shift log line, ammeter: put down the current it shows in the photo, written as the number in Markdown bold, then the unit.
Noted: **4** kA
